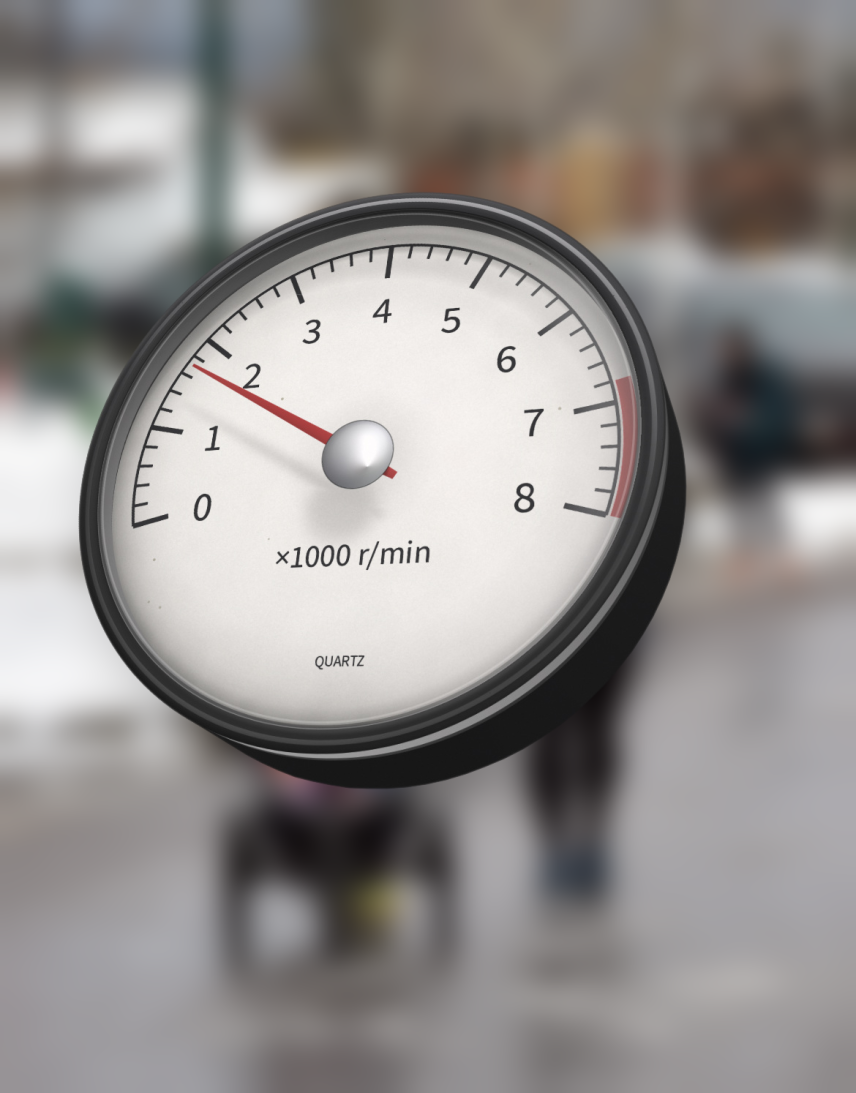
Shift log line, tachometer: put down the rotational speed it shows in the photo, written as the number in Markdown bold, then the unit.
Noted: **1700** rpm
